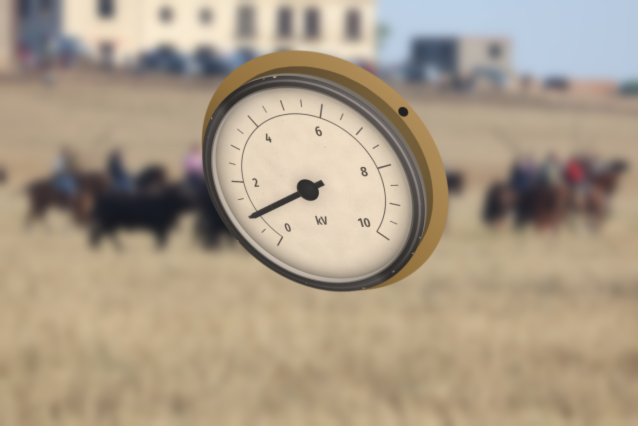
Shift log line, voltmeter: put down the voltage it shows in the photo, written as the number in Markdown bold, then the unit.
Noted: **1** kV
